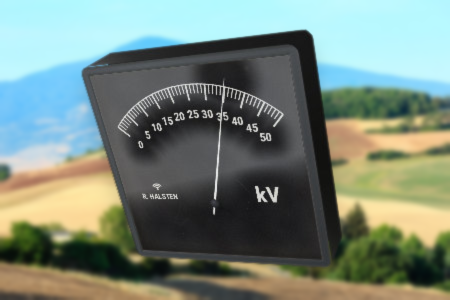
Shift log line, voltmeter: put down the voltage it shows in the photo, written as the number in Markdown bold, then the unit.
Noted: **35** kV
